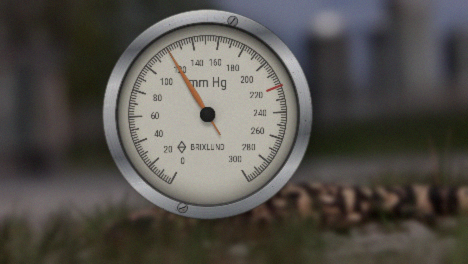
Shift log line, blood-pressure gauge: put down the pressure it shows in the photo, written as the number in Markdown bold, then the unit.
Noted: **120** mmHg
